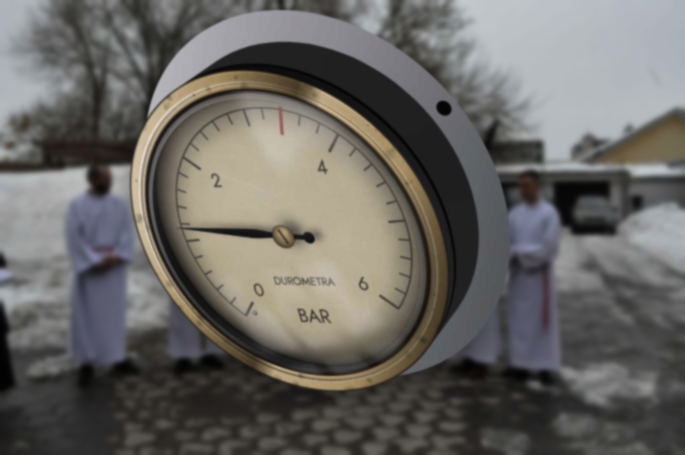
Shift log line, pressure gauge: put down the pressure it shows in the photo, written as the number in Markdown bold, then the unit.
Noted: **1.2** bar
